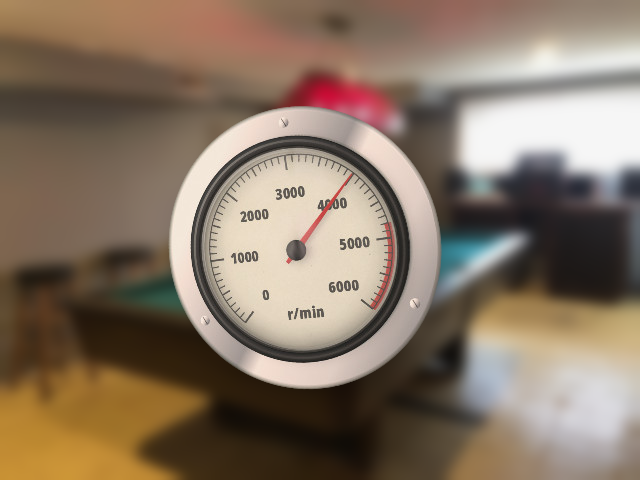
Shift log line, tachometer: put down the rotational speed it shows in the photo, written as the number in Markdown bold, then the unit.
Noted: **4000** rpm
